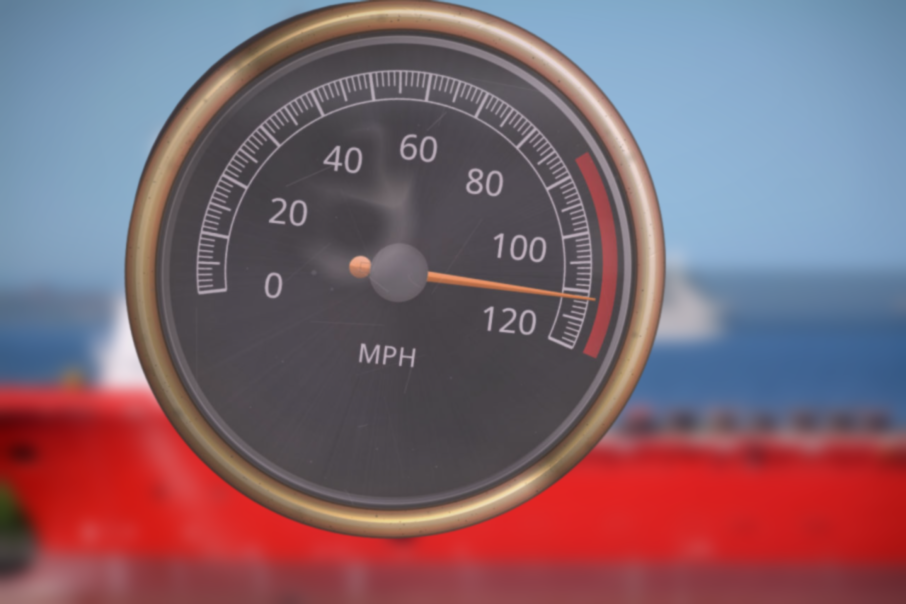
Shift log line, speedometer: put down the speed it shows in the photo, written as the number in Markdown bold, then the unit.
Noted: **111** mph
